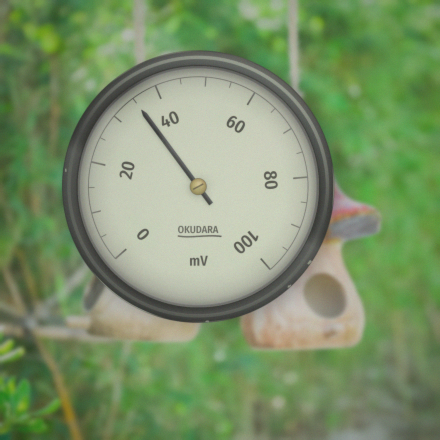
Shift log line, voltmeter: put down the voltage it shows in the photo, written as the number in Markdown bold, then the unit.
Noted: **35** mV
